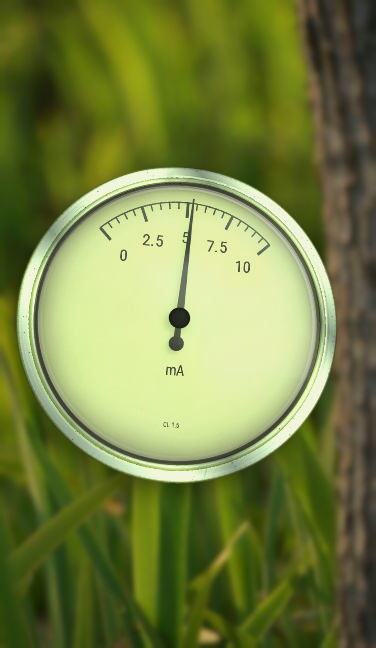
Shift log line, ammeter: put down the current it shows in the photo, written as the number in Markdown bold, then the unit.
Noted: **5.25** mA
